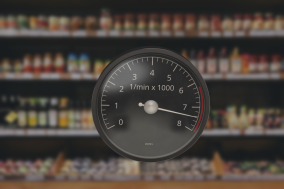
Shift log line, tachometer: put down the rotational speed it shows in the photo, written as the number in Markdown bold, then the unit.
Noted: **7400** rpm
